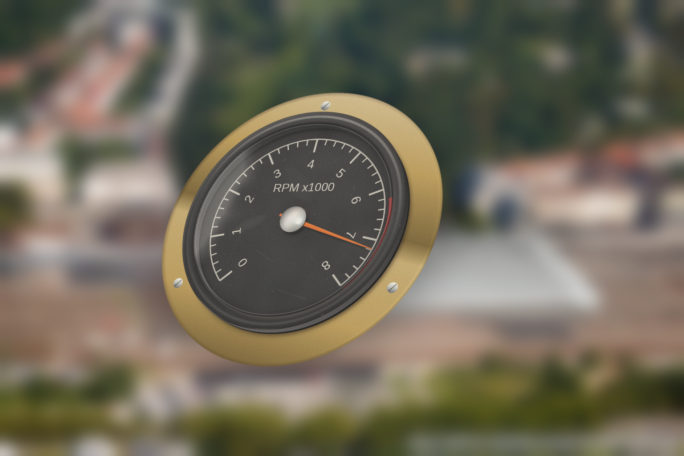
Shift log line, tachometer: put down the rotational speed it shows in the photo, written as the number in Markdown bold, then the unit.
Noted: **7200** rpm
